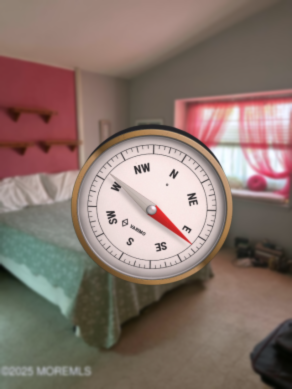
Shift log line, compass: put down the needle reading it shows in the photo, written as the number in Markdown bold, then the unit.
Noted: **100** °
